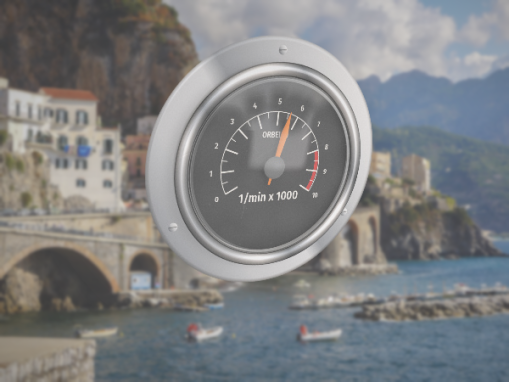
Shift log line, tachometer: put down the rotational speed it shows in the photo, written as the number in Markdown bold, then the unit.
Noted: **5500** rpm
